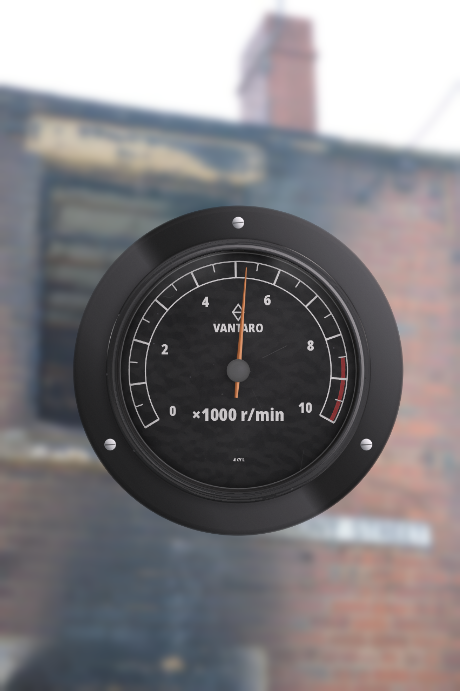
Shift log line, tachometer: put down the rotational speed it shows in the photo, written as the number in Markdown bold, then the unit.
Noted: **5250** rpm
